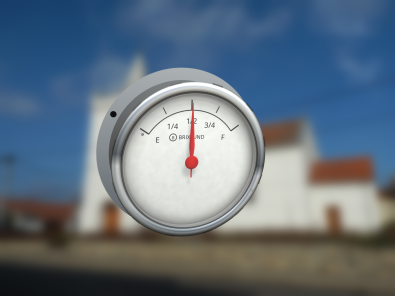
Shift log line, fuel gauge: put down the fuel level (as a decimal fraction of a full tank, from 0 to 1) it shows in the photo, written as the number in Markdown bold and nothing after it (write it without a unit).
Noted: **0.5**
